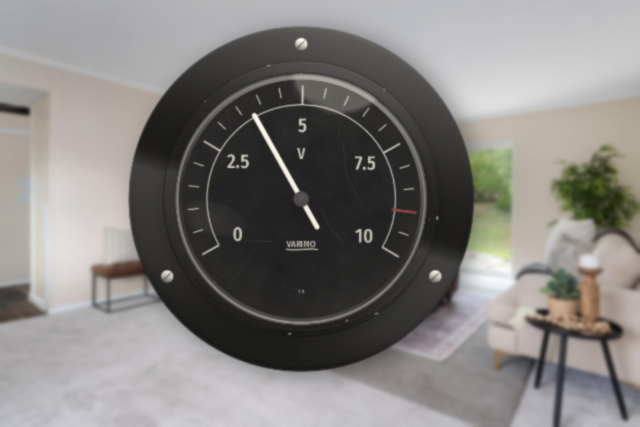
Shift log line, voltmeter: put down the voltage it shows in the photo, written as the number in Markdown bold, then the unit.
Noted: **3.75** V
